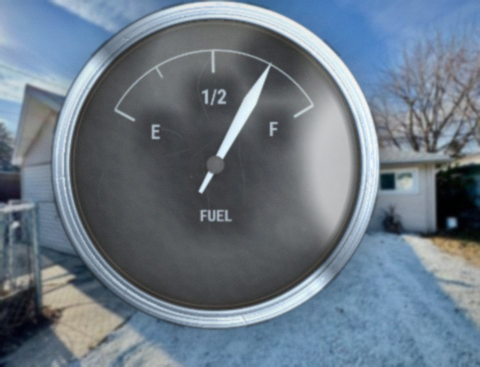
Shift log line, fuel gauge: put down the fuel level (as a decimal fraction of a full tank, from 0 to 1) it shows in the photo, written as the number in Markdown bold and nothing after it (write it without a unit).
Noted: **0.75**
